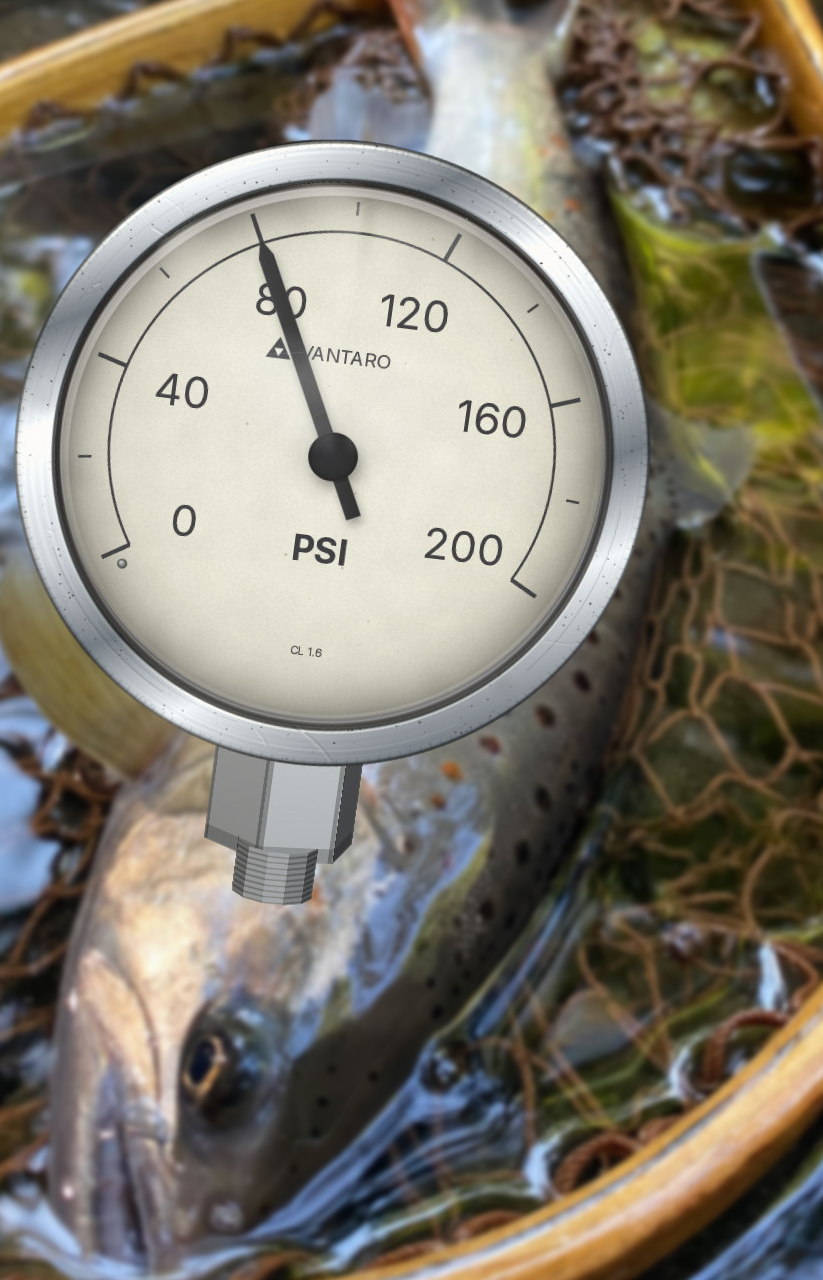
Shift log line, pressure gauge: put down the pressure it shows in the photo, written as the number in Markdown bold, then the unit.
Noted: **80** psi
